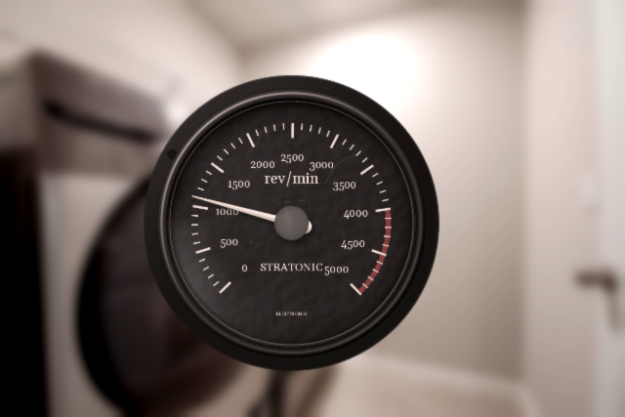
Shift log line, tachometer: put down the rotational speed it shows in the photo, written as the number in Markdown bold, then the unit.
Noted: **1100** rpm
